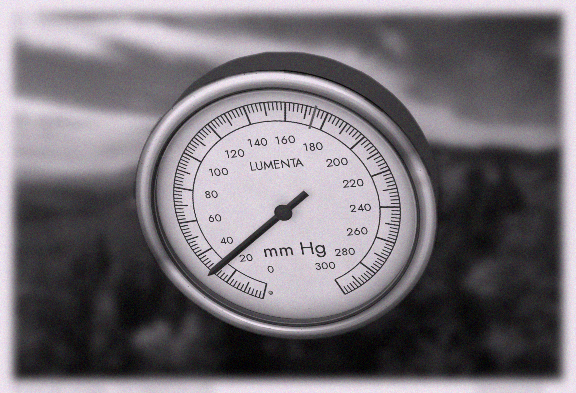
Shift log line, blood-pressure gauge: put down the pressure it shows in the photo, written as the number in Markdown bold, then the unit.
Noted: **30** mmHg
